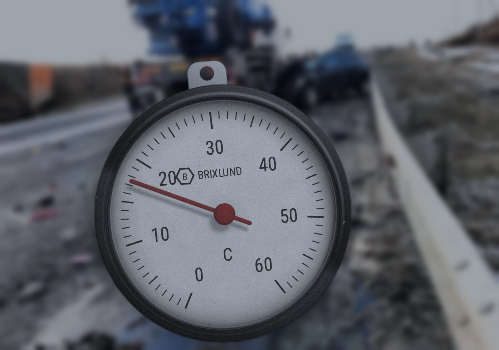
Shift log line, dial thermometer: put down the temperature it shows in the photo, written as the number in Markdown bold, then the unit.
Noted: **17.5** °C
